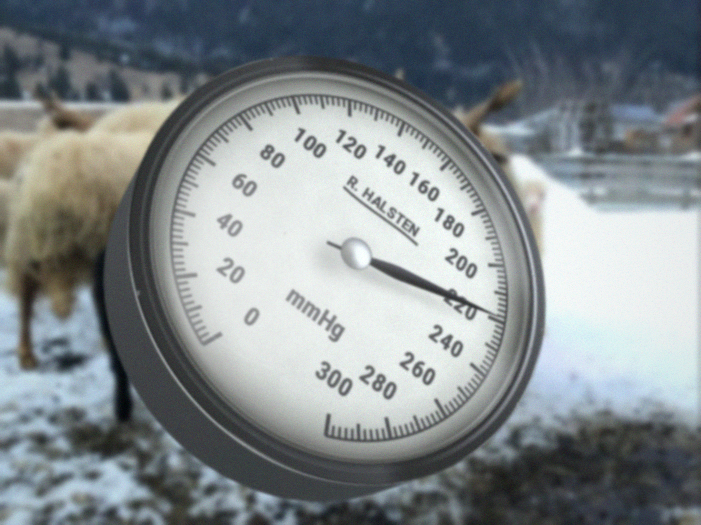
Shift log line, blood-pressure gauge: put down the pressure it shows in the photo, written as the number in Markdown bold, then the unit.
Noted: **220** mmHg
